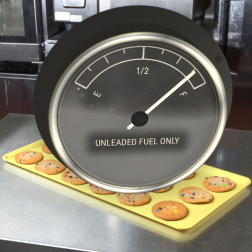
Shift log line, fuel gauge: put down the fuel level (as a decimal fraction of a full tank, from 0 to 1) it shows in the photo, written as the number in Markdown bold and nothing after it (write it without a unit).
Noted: **0.875**
